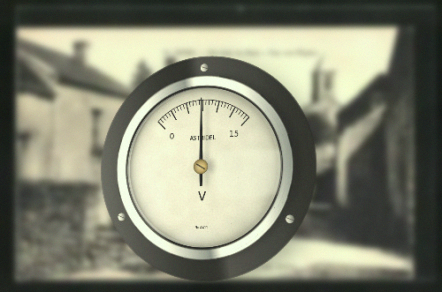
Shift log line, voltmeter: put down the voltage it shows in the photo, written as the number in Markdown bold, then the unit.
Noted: **7.5** V
